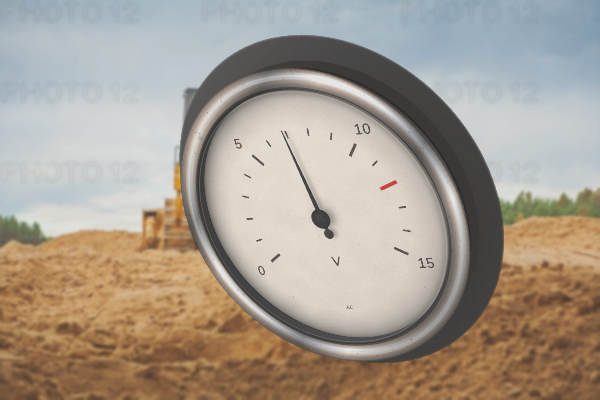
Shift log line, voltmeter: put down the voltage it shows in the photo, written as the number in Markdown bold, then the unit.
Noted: **7** V
